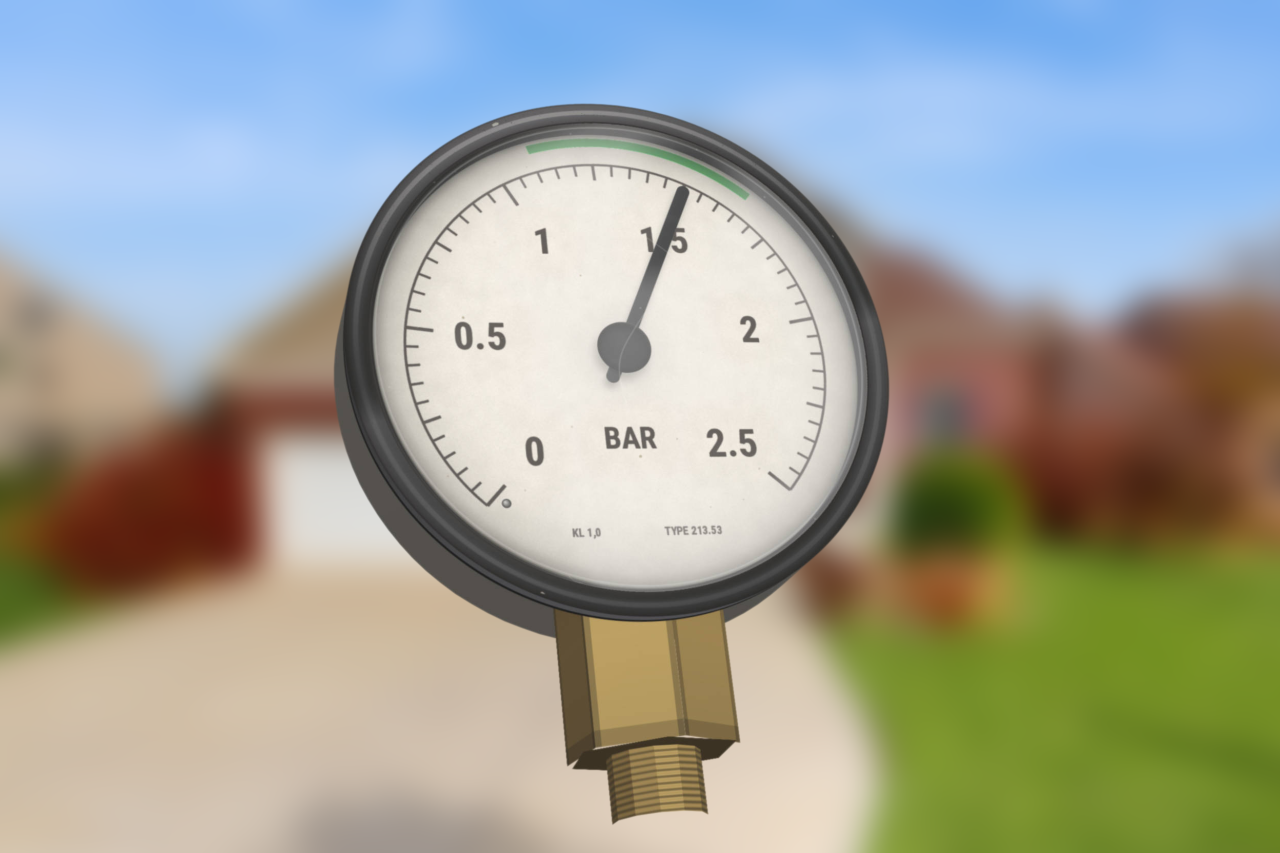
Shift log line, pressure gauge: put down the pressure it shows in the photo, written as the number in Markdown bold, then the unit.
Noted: **1.5** bar
